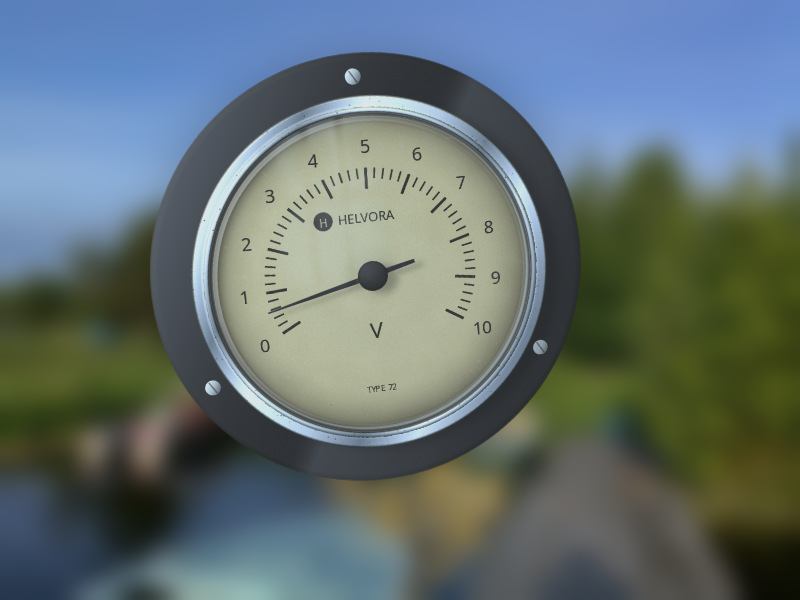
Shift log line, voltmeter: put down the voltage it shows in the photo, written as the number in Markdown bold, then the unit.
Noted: **0.6** V
